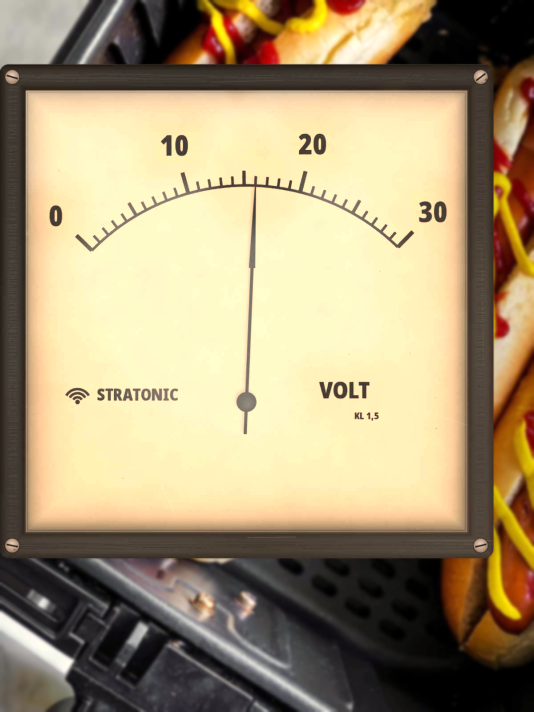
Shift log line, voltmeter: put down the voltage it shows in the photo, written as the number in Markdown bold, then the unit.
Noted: **16** V
